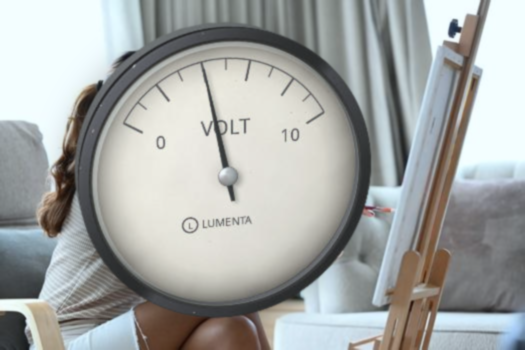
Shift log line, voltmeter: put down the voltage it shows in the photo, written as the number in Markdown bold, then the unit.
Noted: **4** V
